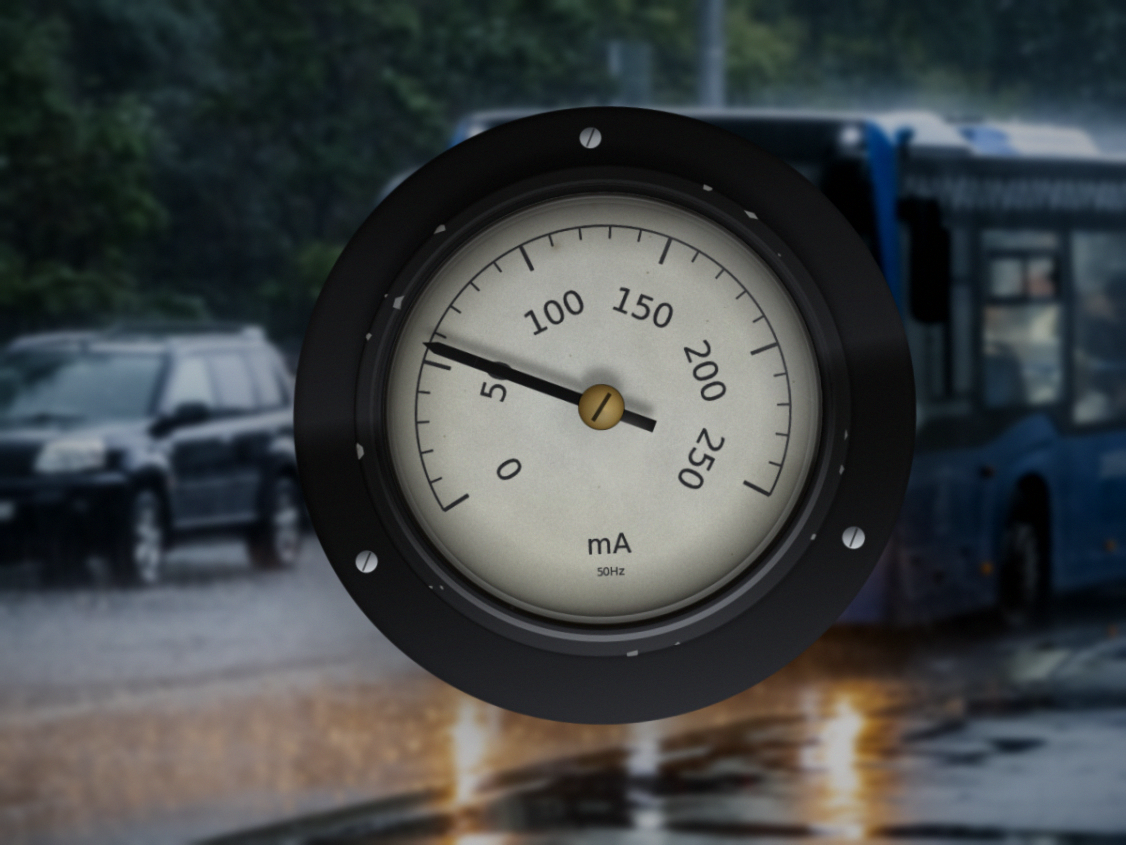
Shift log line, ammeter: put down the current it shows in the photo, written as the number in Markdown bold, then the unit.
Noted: **55** mA
